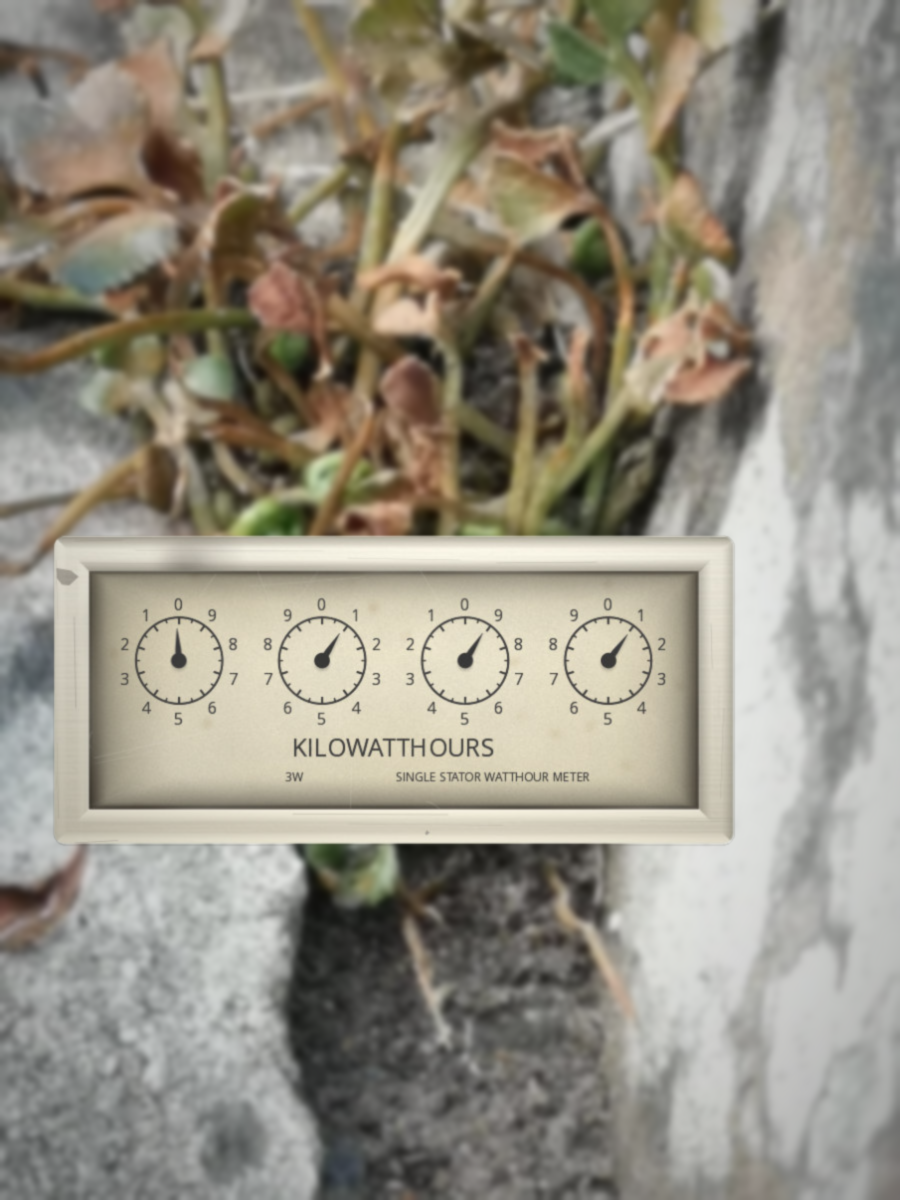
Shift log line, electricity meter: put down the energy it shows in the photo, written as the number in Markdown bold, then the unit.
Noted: **91** kWh
